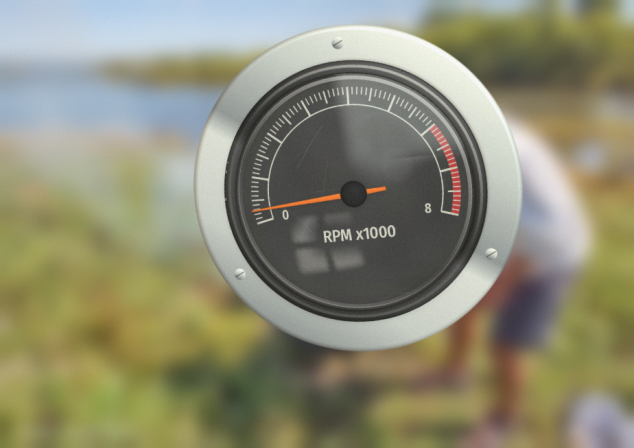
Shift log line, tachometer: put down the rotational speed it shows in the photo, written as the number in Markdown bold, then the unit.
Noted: **300** rpm
